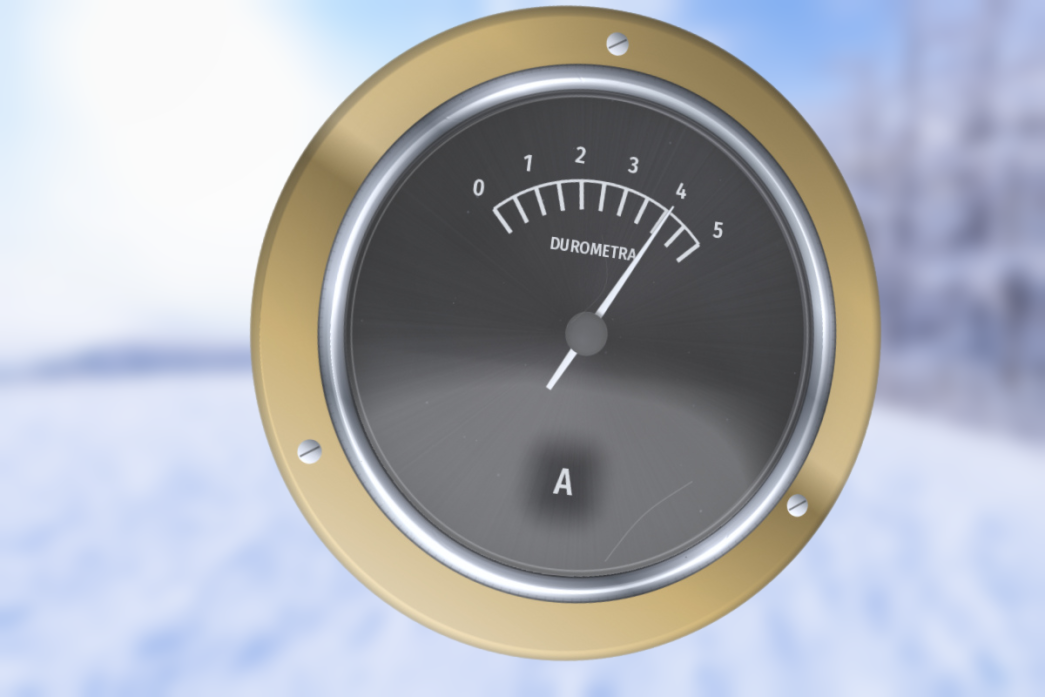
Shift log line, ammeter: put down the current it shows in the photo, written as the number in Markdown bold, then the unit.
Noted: **4** A
